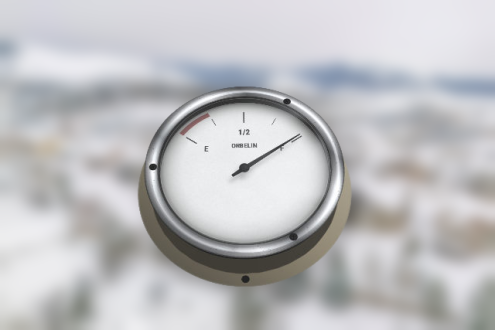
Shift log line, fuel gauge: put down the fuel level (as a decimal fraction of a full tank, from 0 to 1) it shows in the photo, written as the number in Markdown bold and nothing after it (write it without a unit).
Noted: **1**
